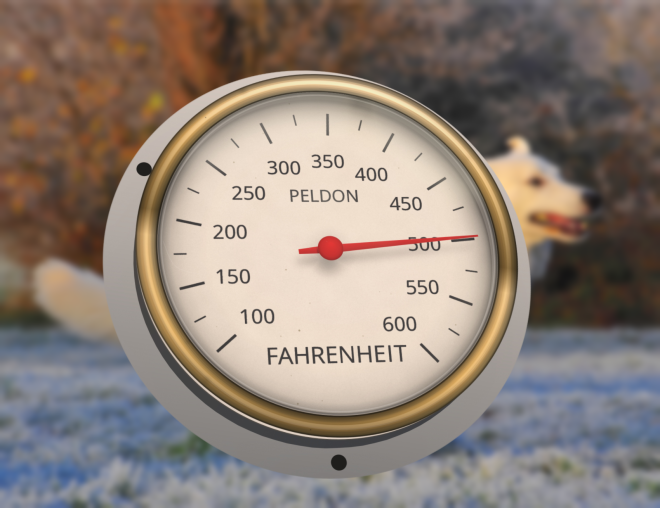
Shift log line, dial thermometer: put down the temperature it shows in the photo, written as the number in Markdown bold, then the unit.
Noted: **500** °F
